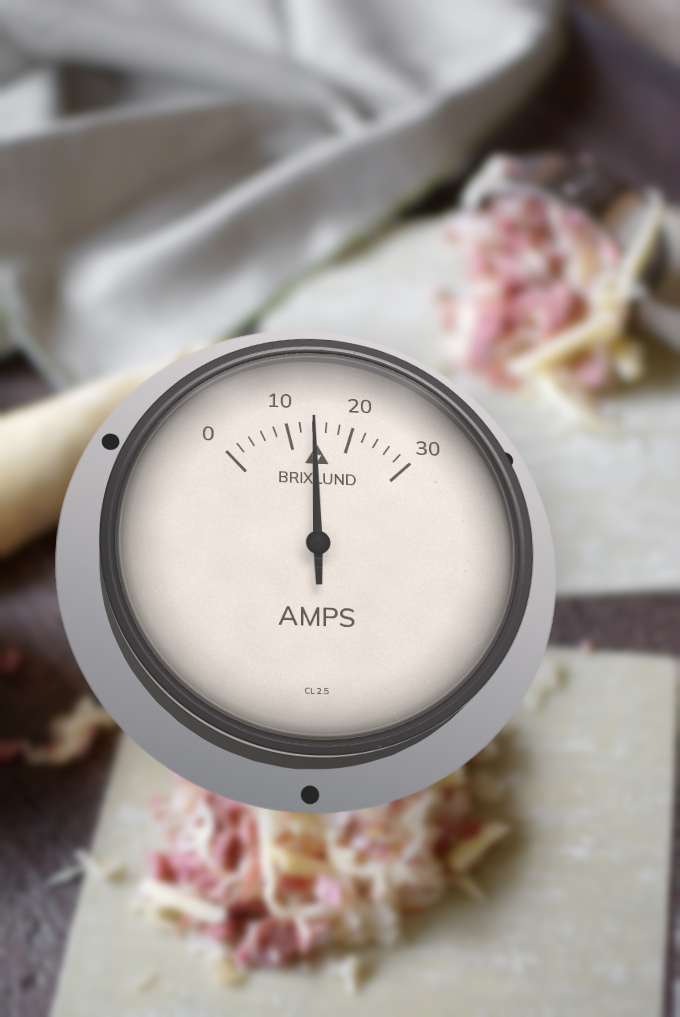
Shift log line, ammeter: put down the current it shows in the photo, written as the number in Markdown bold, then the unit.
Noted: **14** A
